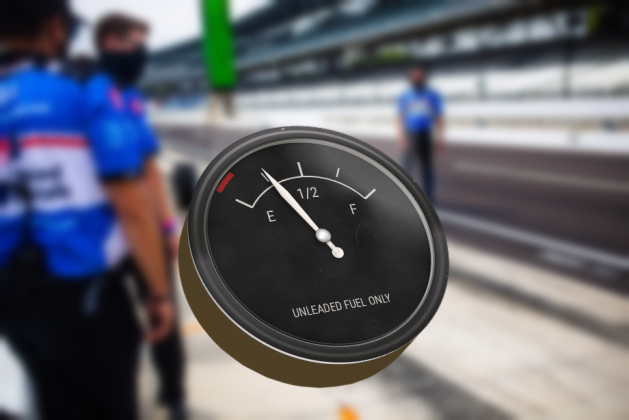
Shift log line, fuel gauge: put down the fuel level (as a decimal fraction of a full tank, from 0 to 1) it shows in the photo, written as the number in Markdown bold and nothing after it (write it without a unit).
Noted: **0.25**
